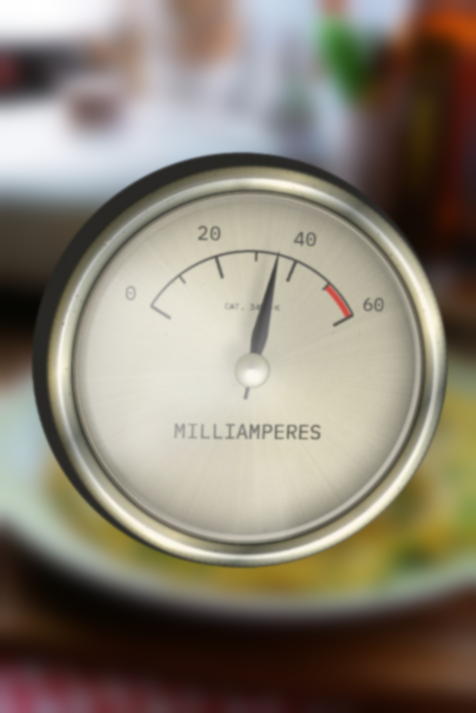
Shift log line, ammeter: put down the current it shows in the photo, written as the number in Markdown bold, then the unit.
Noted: **35** mA
